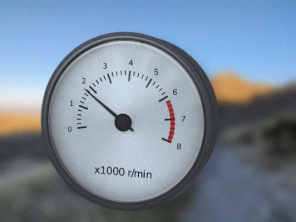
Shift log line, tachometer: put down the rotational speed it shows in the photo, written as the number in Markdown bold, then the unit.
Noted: **1800** rpm
